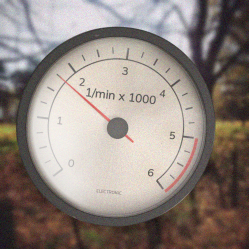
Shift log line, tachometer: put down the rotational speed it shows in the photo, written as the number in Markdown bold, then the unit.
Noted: **1750** rpm
